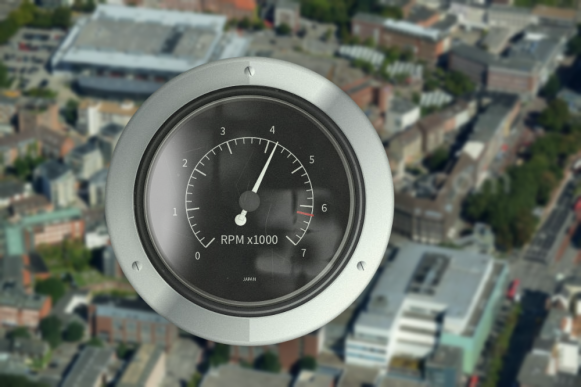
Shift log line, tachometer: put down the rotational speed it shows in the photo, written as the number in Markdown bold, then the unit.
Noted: **4200** rpm
